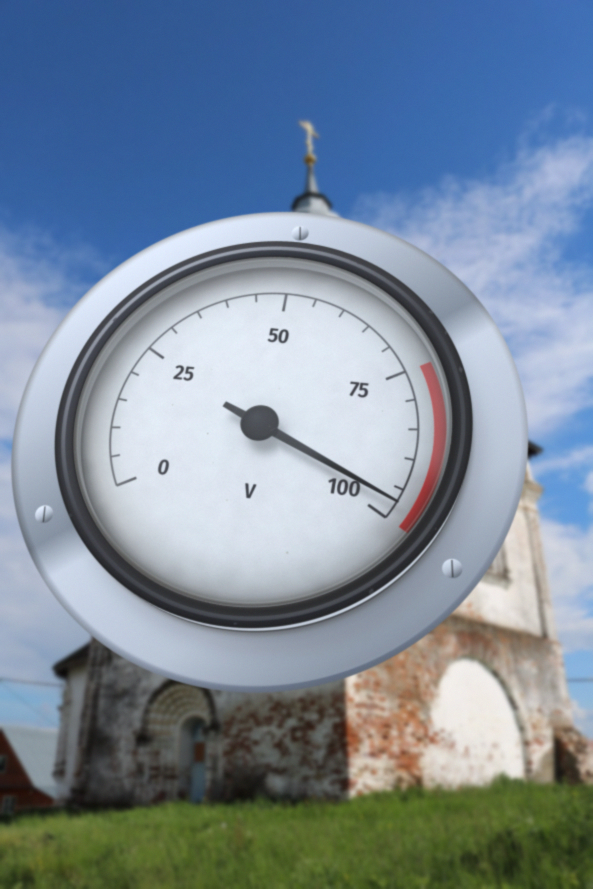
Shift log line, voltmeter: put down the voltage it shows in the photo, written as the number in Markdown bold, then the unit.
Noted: **97.5** V
